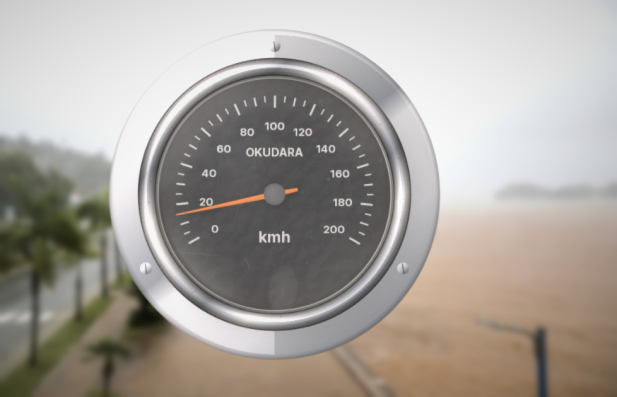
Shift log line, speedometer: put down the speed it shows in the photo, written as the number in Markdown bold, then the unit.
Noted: **15** km/h
